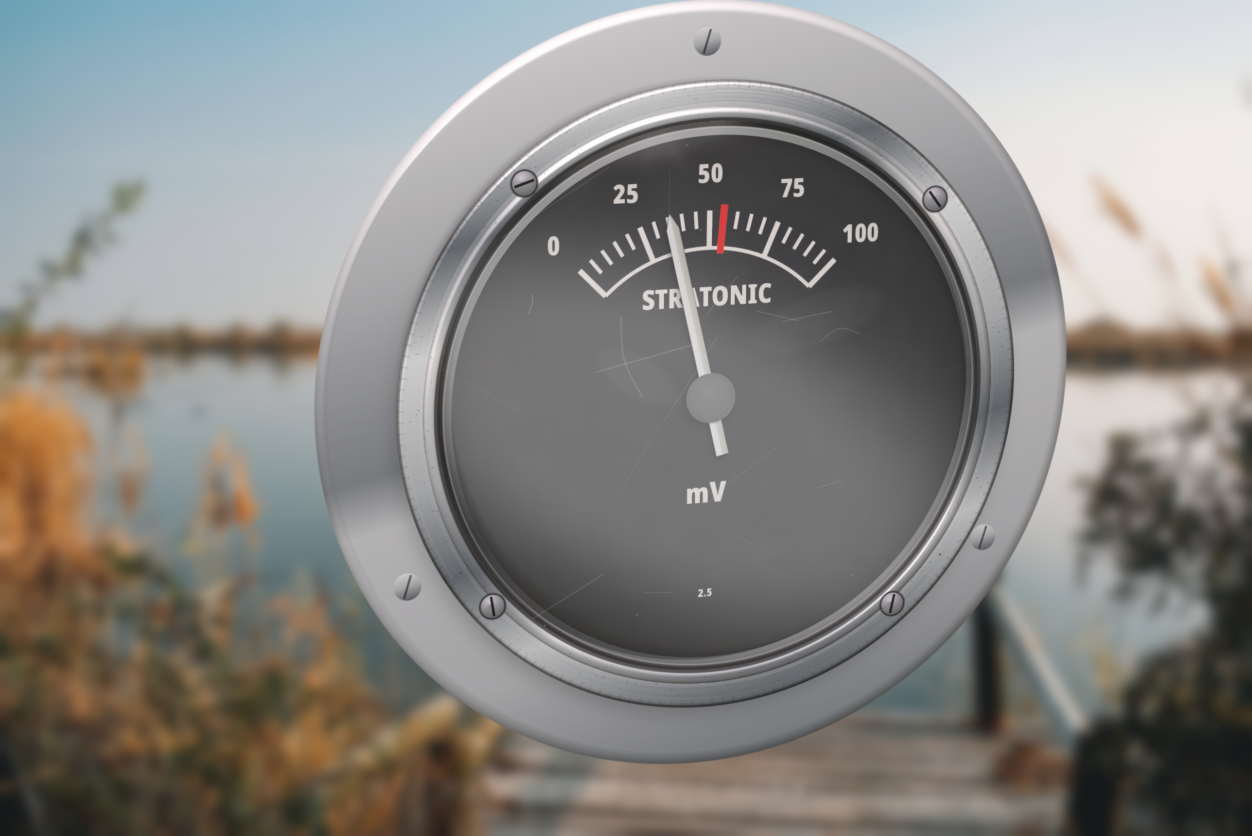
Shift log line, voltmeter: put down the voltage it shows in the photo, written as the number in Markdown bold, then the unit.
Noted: **35** mV
